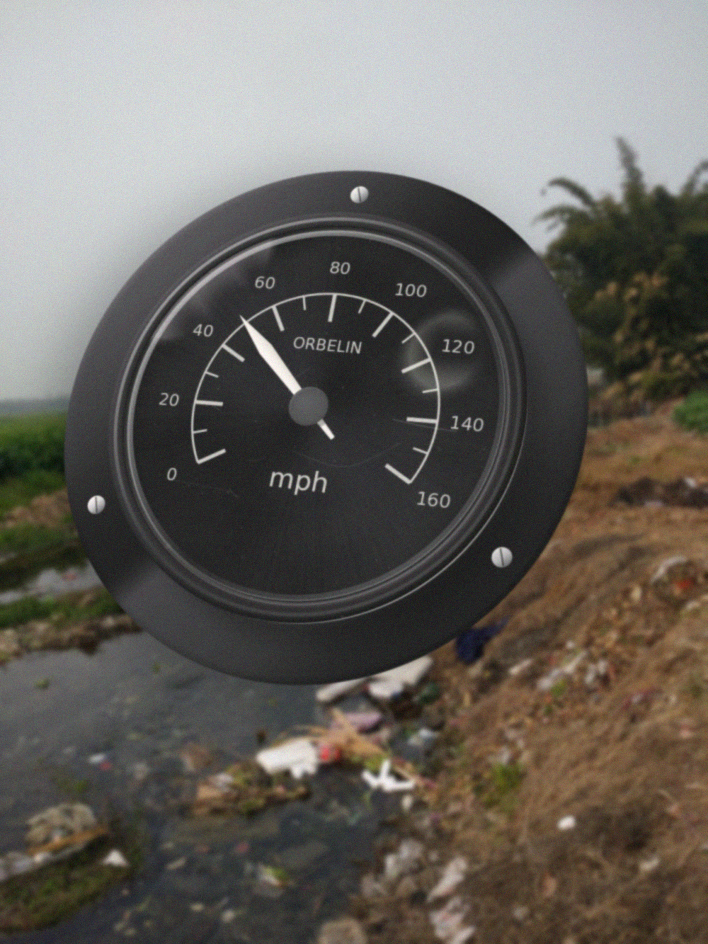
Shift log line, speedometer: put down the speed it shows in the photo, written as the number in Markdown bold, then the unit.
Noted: **50** mph
